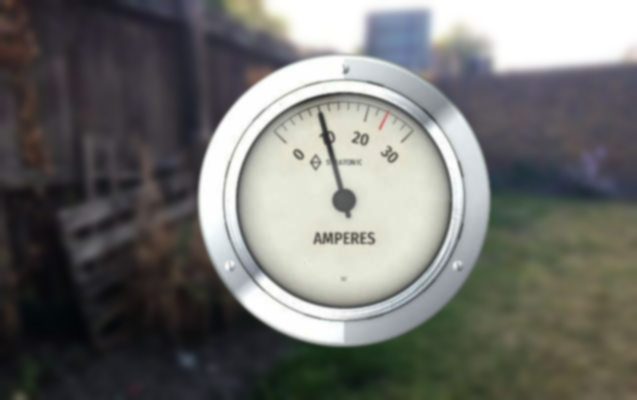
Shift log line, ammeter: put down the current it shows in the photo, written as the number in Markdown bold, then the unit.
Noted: **10** A
